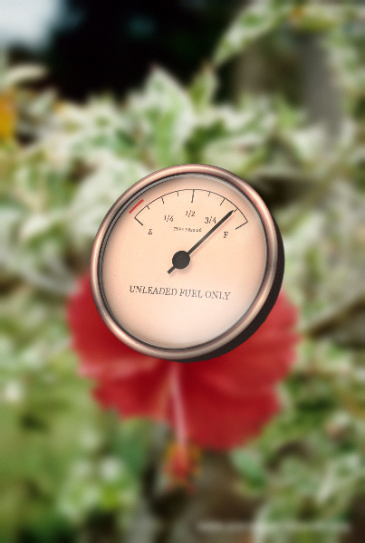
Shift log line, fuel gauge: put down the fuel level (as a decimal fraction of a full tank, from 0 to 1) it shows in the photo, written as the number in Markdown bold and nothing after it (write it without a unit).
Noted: **0.875**
